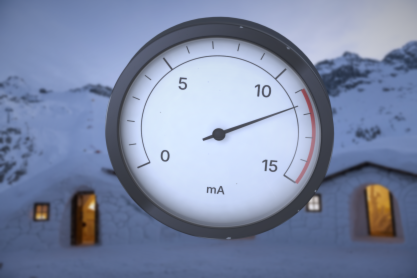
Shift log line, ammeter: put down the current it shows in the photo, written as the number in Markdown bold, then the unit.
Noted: **11.5** mA
